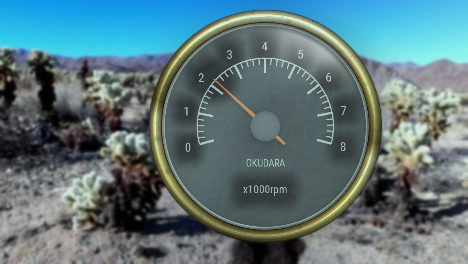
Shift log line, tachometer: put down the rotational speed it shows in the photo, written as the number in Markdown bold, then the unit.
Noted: **2200** rpm
